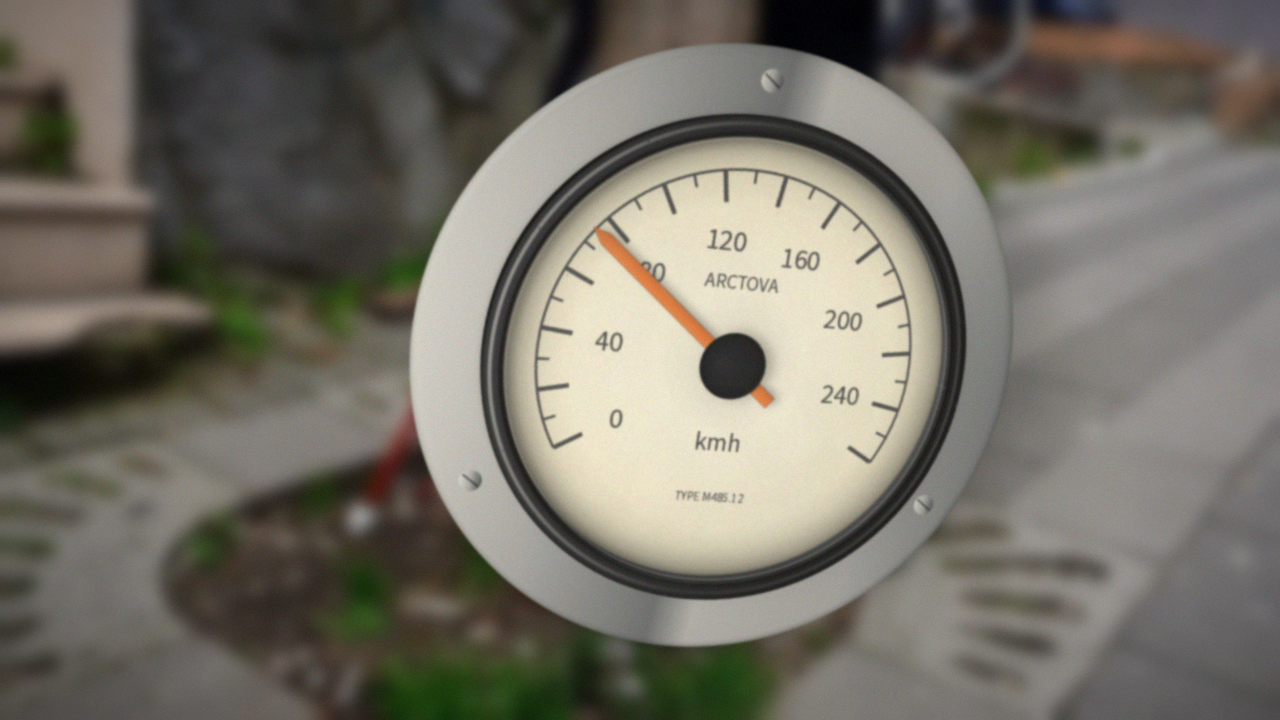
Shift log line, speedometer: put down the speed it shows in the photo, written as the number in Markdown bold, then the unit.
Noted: **75** km/h
